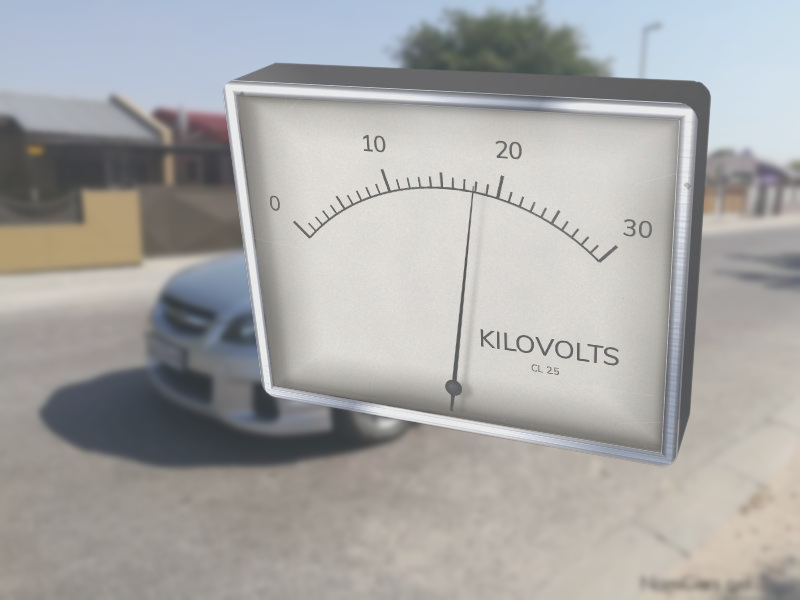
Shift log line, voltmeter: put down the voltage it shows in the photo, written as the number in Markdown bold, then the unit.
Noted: **18** kV
